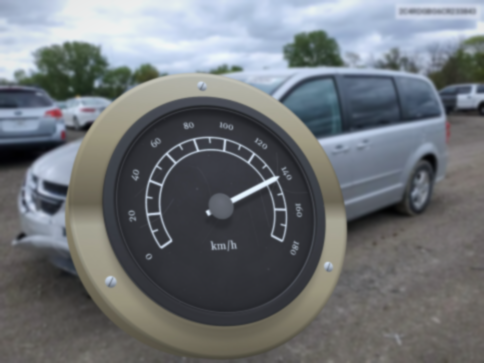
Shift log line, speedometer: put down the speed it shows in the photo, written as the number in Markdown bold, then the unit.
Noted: **140** km/h
